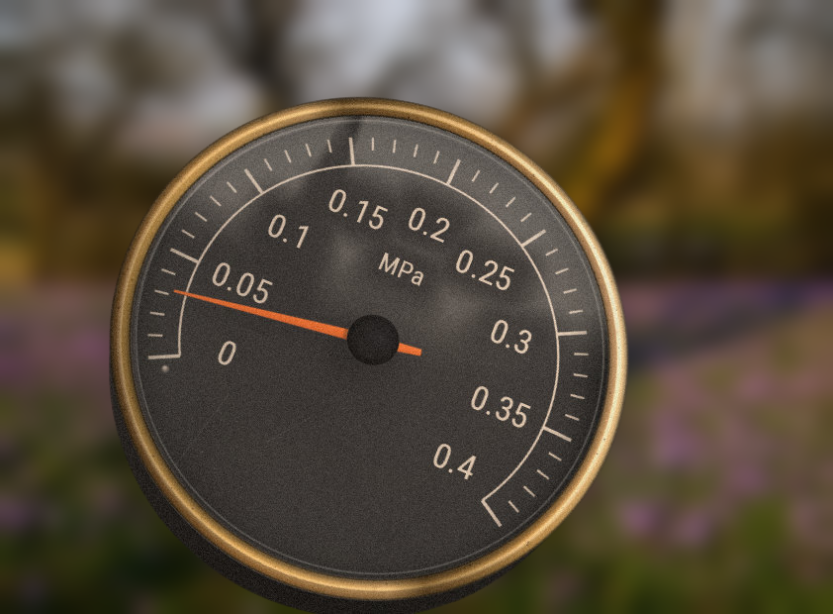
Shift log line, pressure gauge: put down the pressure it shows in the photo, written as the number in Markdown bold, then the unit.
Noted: **0.03** MPa
